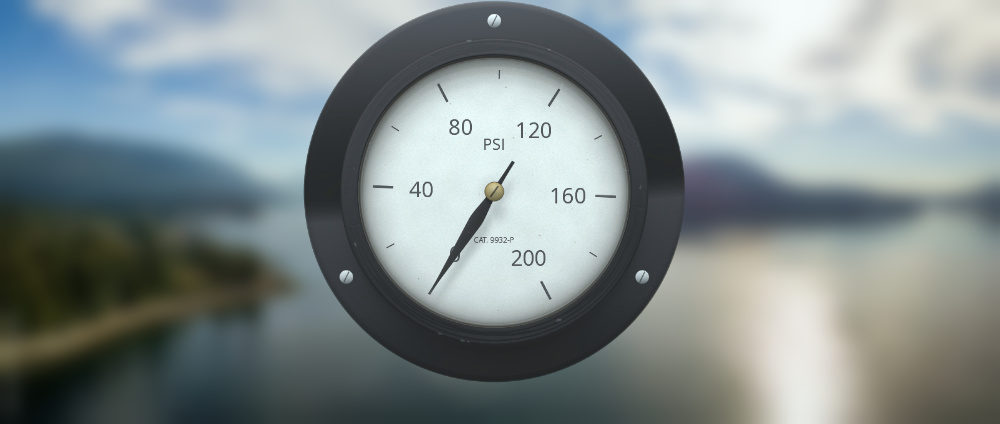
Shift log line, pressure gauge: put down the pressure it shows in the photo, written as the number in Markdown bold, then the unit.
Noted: **0** psi
